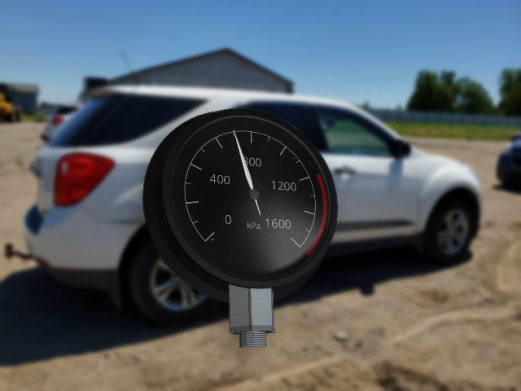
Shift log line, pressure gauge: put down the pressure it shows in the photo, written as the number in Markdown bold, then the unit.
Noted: **700** kPa
